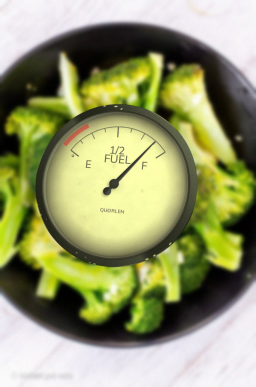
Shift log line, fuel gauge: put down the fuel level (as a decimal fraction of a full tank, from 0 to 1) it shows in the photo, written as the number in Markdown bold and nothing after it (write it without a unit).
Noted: **0.875**
